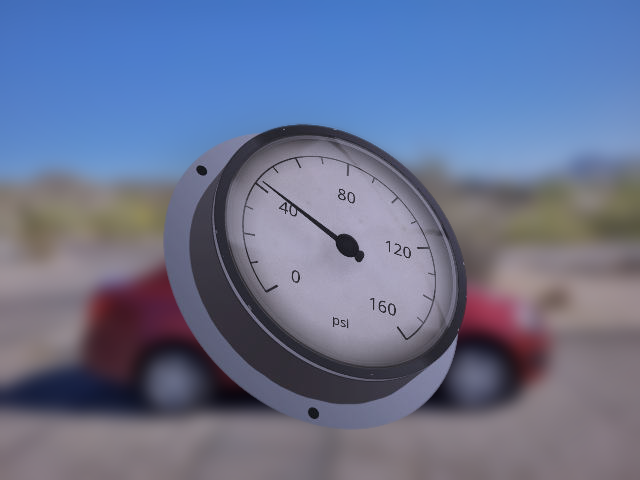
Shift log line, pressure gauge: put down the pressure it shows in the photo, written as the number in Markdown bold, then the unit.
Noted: **40** psi
